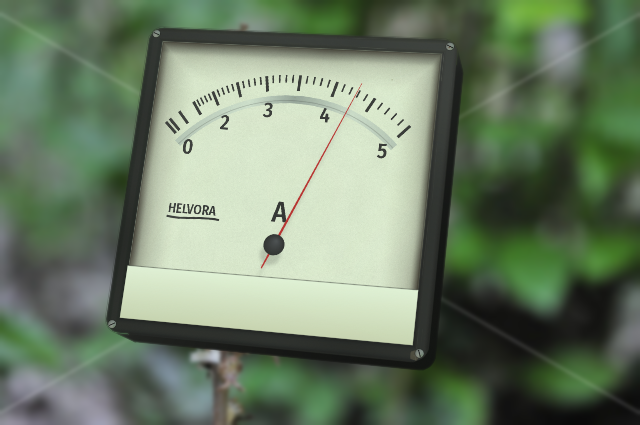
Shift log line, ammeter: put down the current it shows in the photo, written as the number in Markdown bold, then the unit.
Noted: **4.3** A
